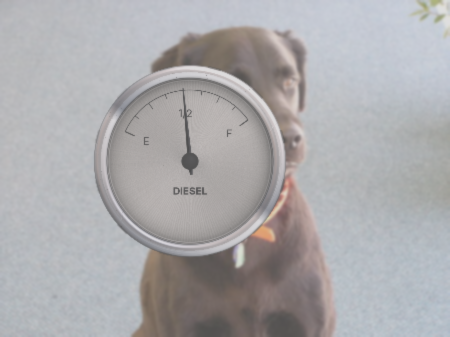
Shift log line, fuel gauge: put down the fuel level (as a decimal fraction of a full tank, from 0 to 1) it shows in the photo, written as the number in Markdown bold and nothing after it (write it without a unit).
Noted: **0.5**
